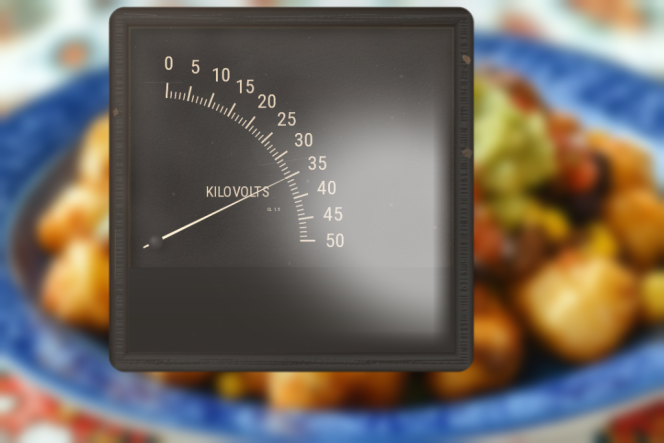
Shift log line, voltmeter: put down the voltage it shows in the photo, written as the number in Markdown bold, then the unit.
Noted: **35** kV
